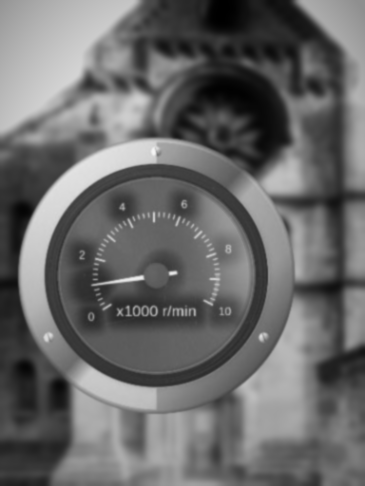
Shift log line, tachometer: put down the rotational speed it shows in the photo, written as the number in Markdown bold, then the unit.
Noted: **1000** rpm
